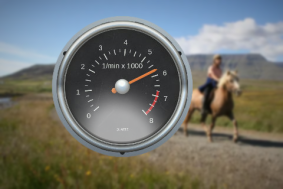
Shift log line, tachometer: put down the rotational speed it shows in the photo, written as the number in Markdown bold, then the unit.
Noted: **5750** rpm
